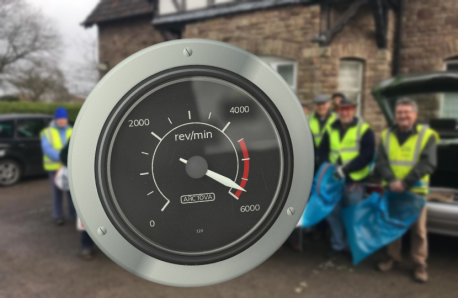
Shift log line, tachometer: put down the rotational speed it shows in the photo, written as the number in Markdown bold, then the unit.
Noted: **5750** rpm
